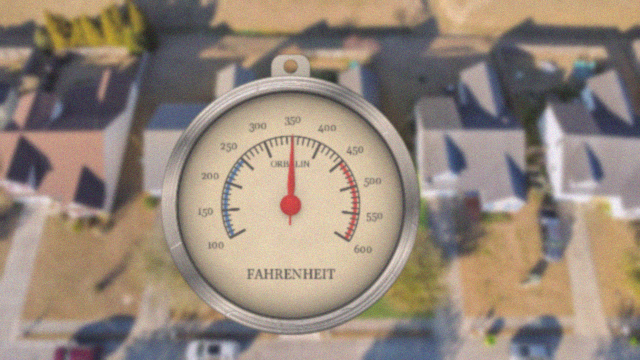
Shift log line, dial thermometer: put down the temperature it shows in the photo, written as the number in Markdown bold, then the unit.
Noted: **350** °F
